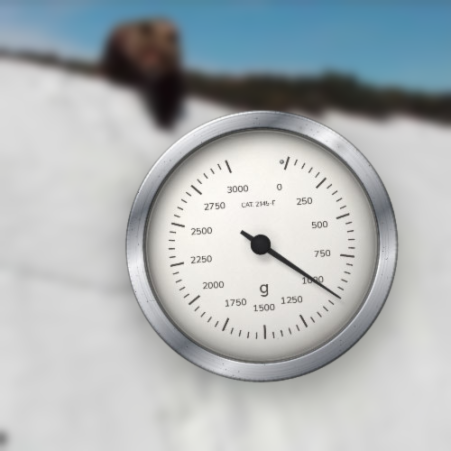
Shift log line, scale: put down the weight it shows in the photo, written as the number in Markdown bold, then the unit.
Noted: **1000** g
